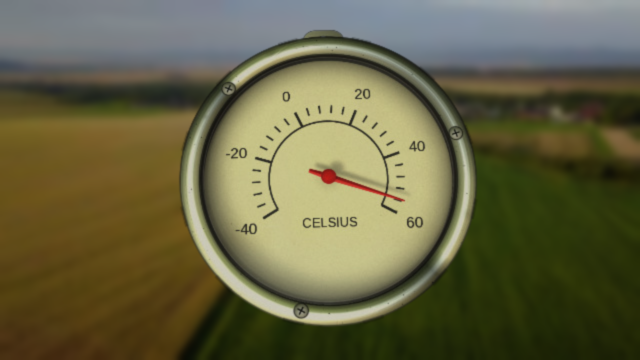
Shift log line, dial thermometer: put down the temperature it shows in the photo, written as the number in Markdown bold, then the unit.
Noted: **56** °C
